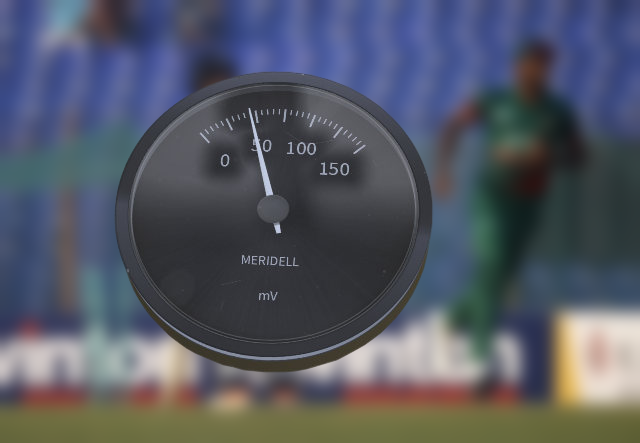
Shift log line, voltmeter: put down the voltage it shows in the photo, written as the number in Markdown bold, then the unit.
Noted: **45** mV
